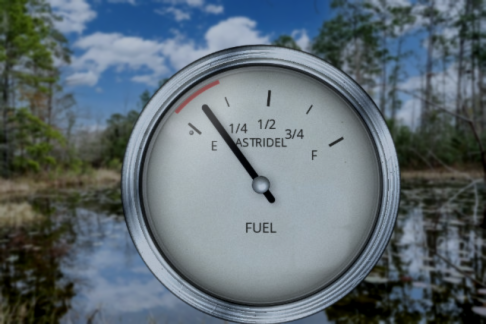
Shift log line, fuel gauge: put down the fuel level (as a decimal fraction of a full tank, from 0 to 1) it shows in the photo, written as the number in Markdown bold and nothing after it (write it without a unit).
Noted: **0.125**
